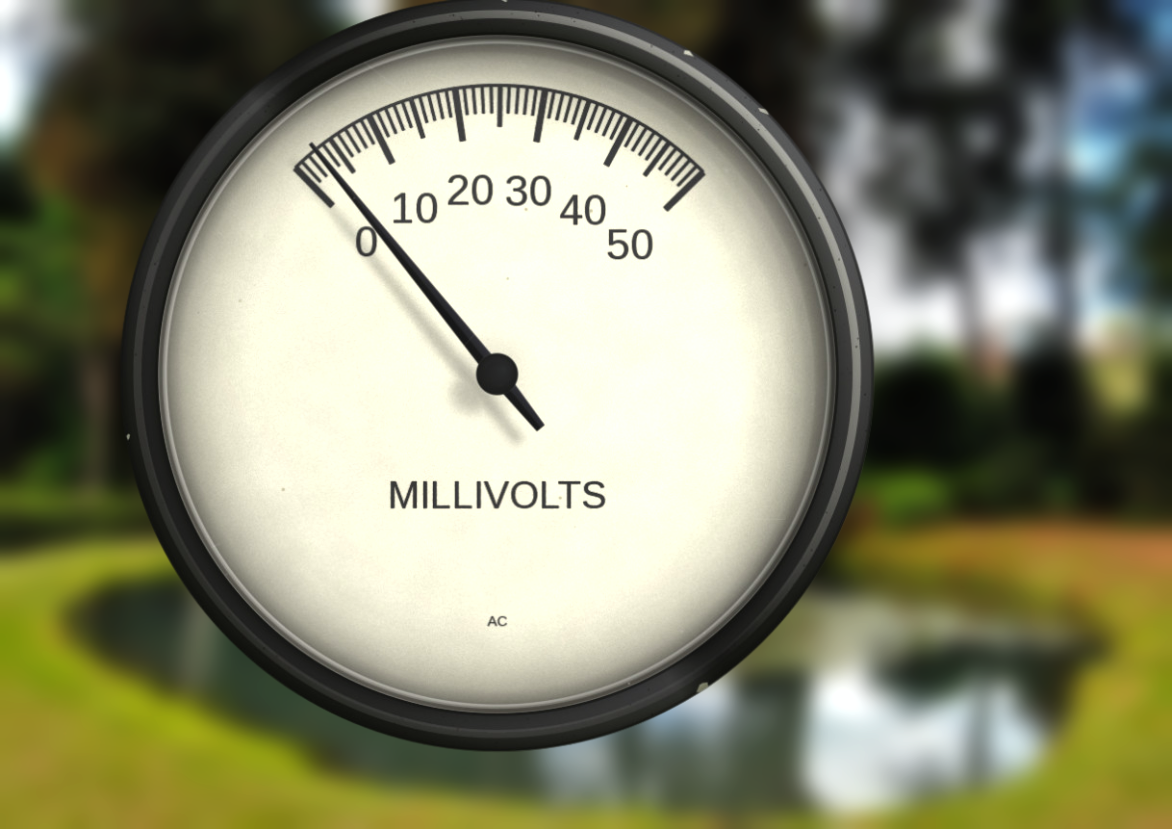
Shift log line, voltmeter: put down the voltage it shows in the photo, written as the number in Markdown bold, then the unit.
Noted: **3** mV
